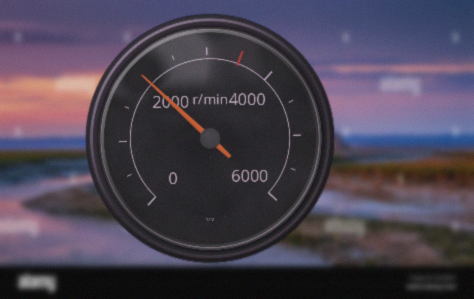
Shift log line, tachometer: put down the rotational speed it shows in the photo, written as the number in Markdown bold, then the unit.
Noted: **2000** rpm
